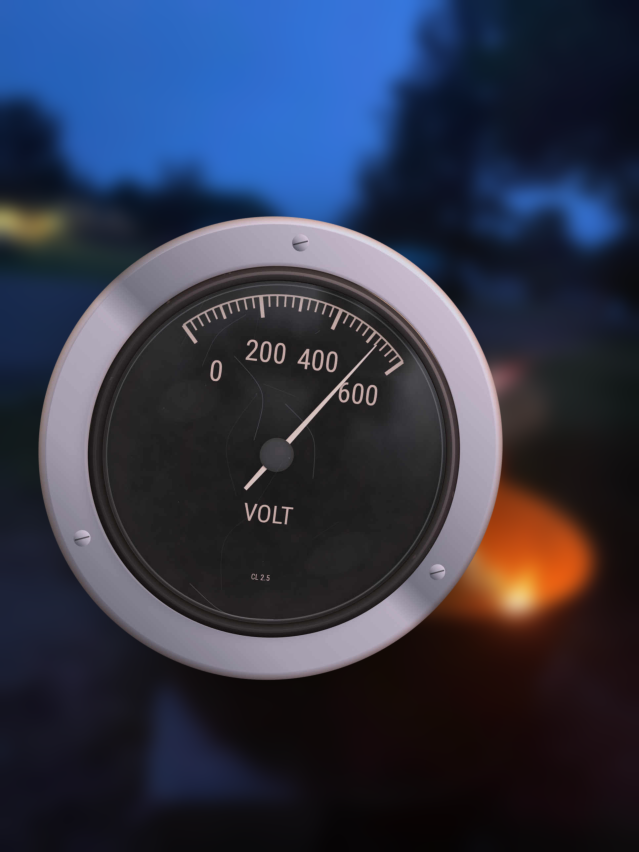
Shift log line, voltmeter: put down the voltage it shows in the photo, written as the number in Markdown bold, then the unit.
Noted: **520** V
